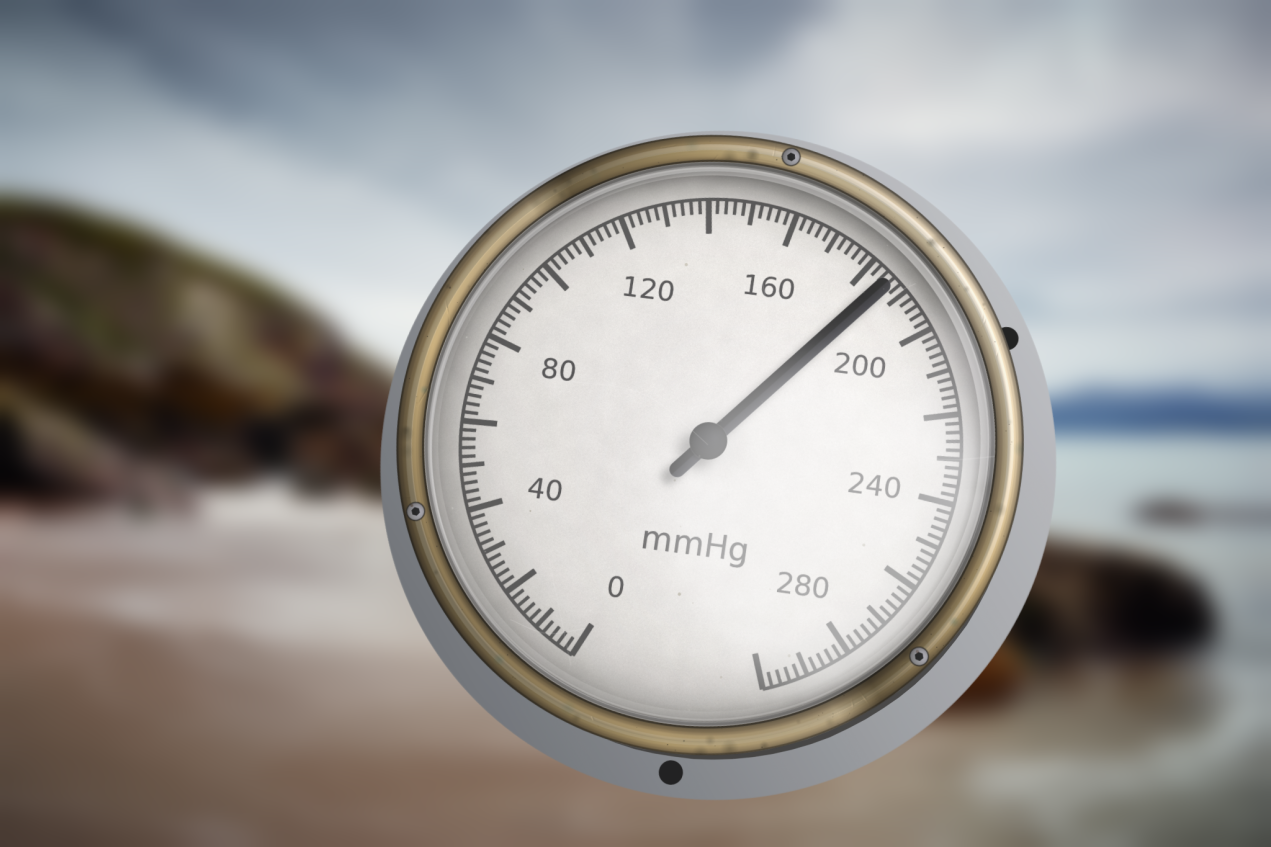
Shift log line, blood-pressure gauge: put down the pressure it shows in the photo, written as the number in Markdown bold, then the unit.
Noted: **186** mmHg
